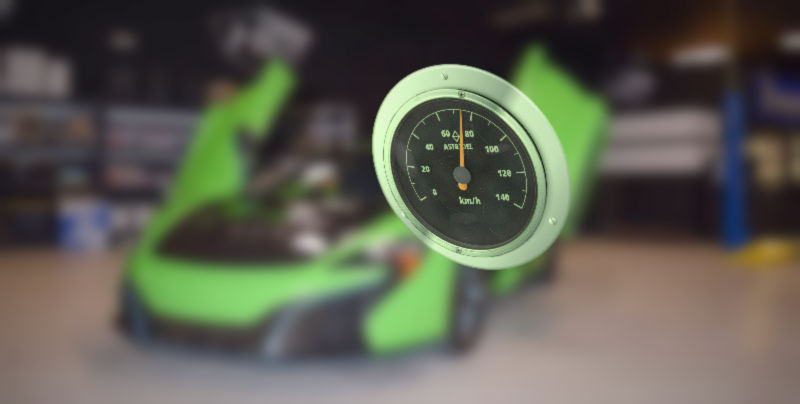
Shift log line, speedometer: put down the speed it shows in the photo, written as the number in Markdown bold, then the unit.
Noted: **75** km/h
